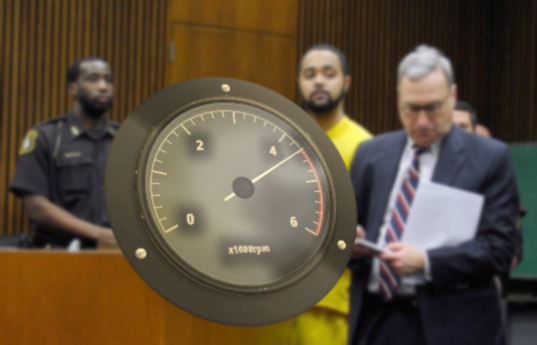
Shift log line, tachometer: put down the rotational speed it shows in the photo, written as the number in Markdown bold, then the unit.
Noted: **4400** rpm
